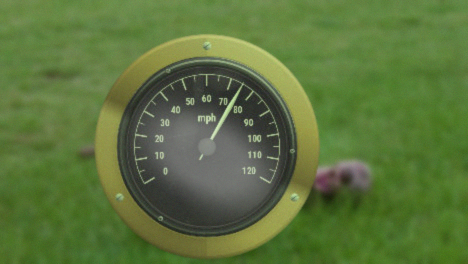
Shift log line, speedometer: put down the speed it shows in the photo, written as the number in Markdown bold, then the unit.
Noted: **75** mph
